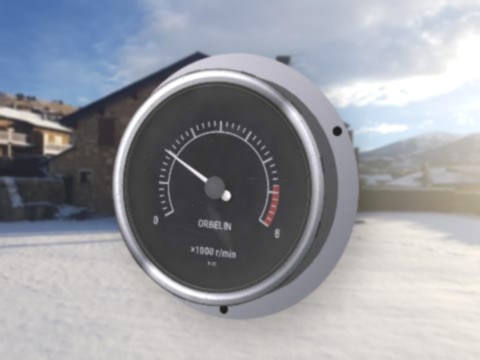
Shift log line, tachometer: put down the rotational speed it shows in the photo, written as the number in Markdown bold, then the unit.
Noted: **2000** rpm
